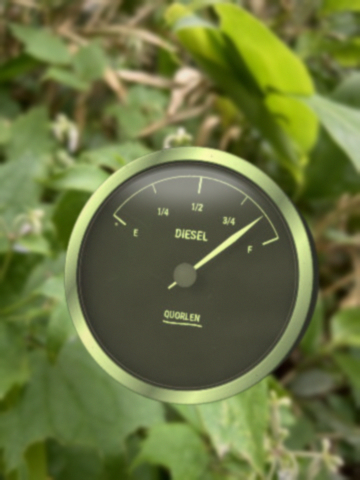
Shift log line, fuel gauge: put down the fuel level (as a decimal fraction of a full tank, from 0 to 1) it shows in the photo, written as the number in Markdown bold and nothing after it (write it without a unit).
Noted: **0.875**
